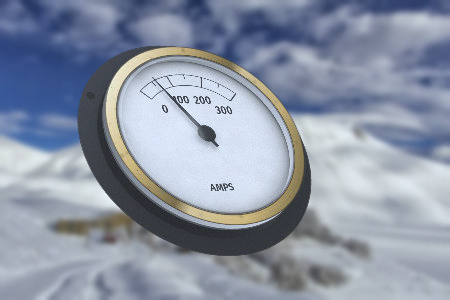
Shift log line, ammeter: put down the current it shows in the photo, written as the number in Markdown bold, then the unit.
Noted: **50** A
